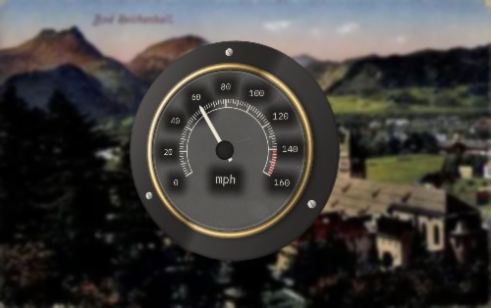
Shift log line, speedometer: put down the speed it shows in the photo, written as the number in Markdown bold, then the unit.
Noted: **60** mph
